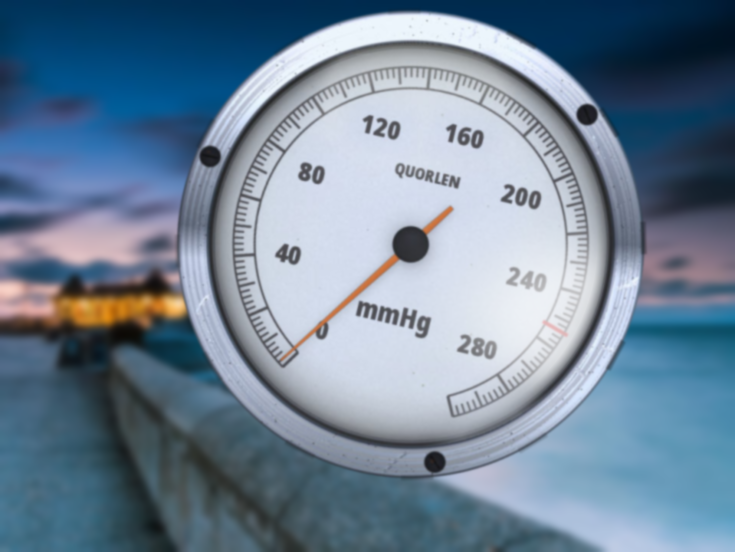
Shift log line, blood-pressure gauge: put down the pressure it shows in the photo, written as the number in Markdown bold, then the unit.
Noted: **2** mmHg
